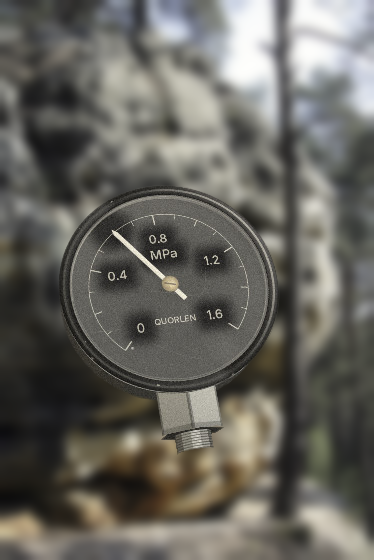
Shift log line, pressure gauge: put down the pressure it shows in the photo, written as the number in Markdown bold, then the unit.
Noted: **0.6** MPa
